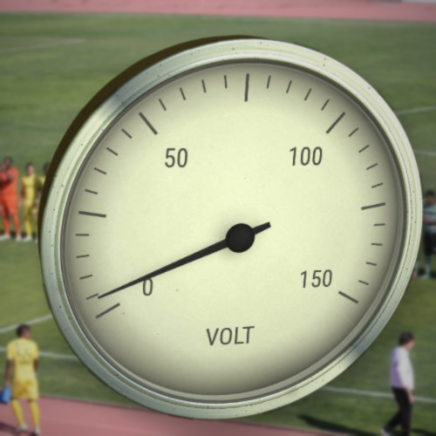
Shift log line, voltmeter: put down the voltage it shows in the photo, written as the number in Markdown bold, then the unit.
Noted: **5** V
